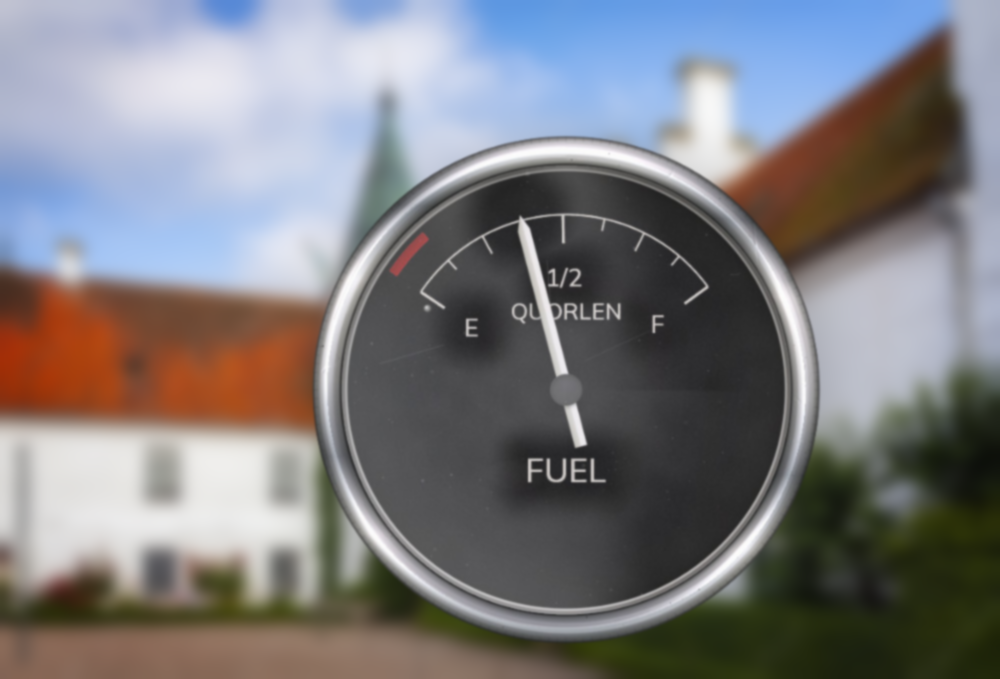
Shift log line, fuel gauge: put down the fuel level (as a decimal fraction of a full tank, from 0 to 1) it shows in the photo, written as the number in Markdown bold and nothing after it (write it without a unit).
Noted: **0.375**
